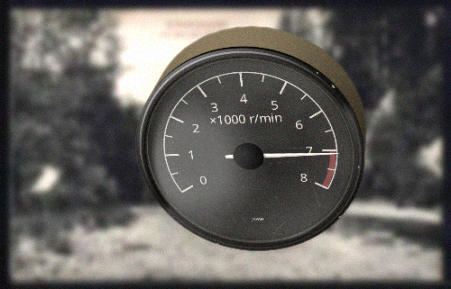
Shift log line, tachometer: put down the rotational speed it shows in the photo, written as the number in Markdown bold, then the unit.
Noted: **7000** rpm
